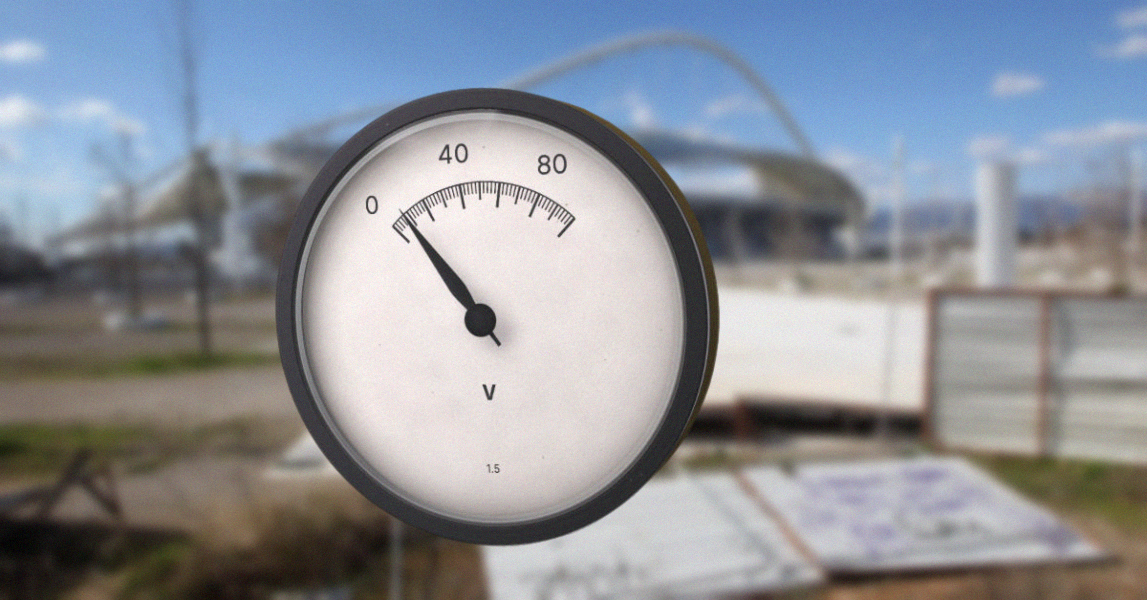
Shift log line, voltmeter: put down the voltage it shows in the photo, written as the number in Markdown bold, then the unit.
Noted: **10** V
